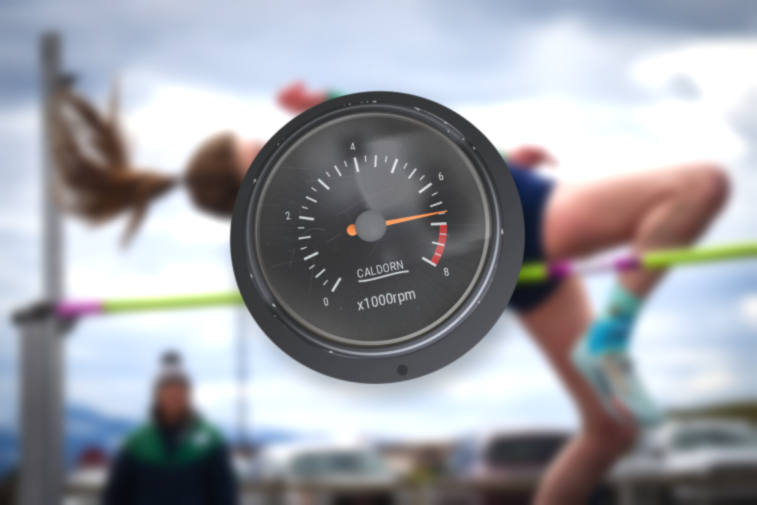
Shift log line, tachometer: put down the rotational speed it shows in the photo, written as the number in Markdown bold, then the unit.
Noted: **6750** rpm
